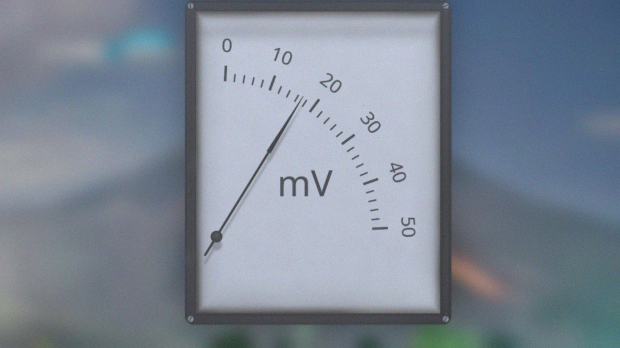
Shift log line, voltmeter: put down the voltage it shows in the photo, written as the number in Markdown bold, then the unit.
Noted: **17** mV
